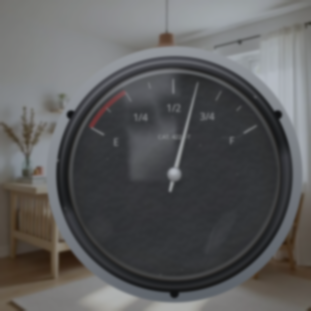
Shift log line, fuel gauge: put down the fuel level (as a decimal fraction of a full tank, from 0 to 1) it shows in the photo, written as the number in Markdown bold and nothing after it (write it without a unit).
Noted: **0.625**
